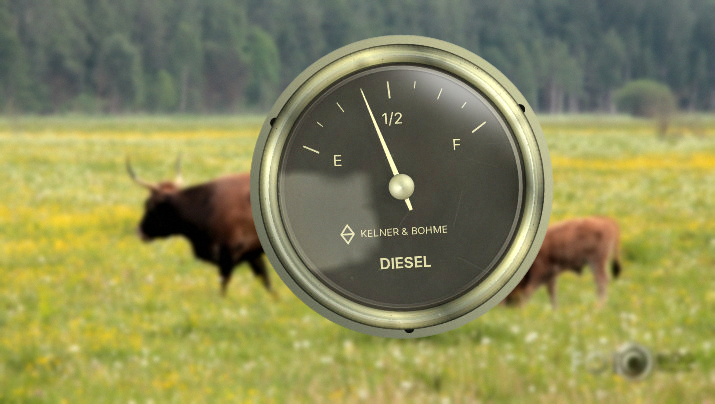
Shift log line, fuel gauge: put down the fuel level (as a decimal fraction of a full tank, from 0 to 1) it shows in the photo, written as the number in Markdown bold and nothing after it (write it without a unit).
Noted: **0.375**
